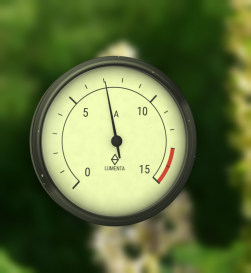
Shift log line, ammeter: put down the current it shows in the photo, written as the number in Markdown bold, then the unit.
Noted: **7** A
